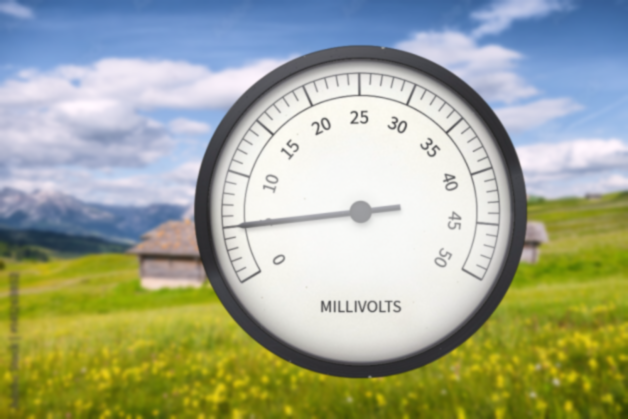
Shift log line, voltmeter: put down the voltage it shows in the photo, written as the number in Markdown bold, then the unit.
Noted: **5** mV
